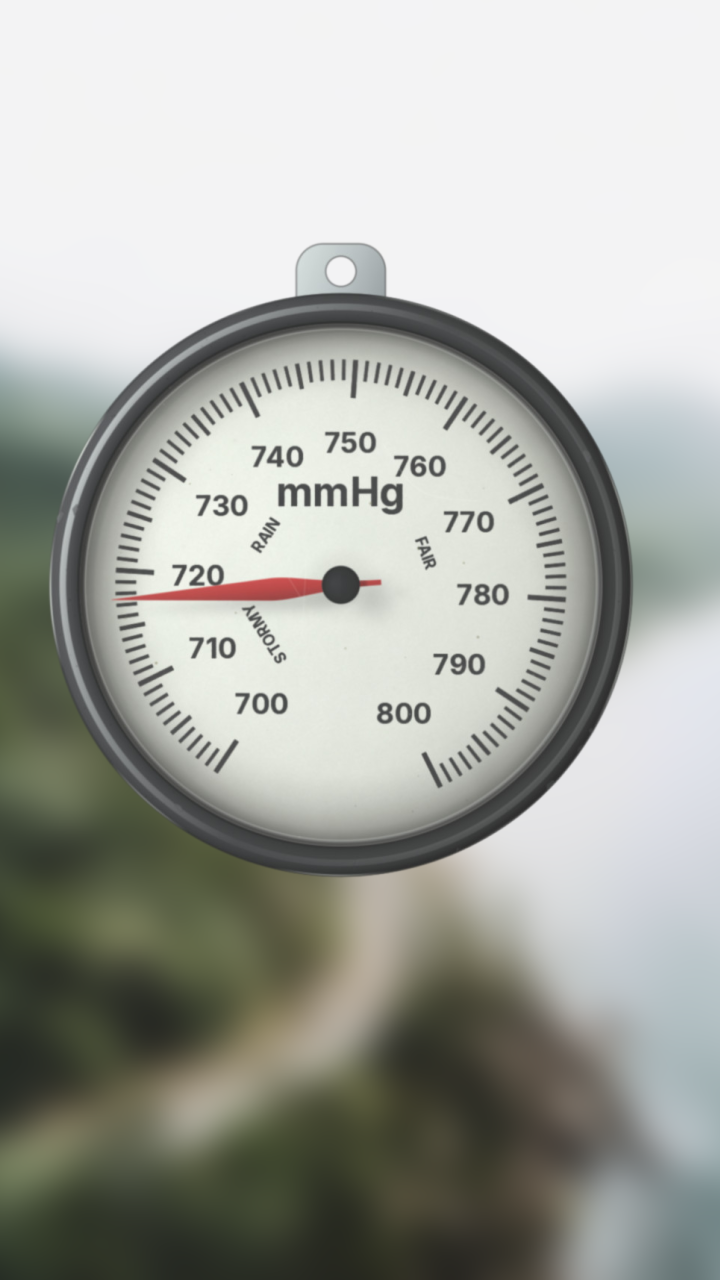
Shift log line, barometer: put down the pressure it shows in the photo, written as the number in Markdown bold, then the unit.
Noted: **717.5** mmHg
